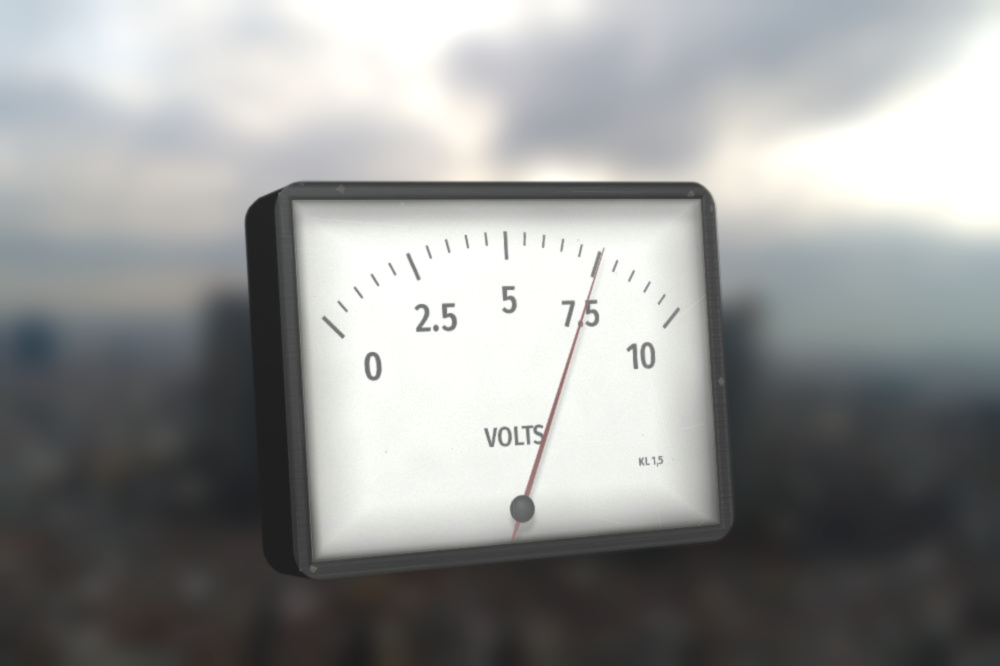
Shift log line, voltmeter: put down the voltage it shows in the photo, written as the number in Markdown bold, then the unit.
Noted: **7.5** V
